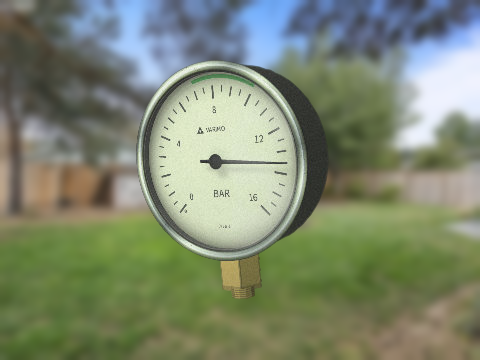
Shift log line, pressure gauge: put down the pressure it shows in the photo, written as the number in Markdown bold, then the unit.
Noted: **13.5** bar
